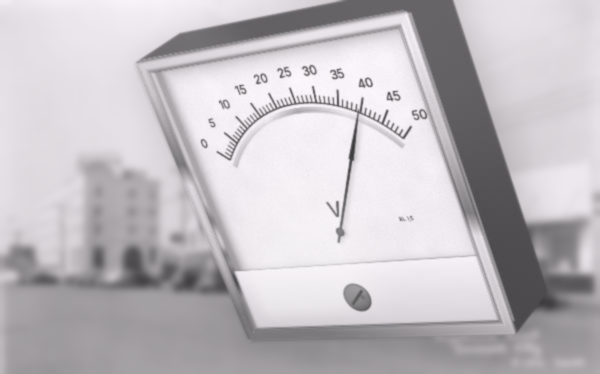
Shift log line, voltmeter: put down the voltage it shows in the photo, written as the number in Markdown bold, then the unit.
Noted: **40** V
